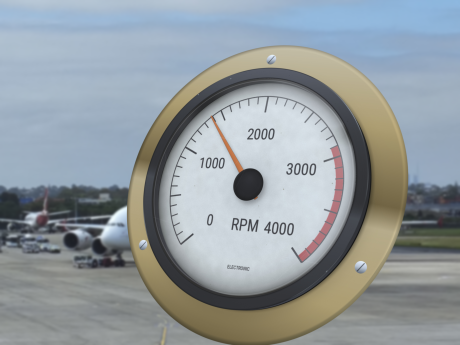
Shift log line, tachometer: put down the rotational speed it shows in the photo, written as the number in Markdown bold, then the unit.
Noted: **1400** rpm
